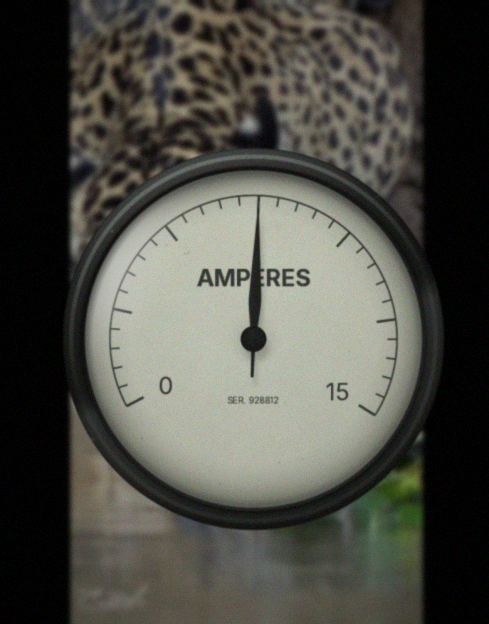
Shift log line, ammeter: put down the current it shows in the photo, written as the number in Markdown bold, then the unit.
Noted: **7.5** A
